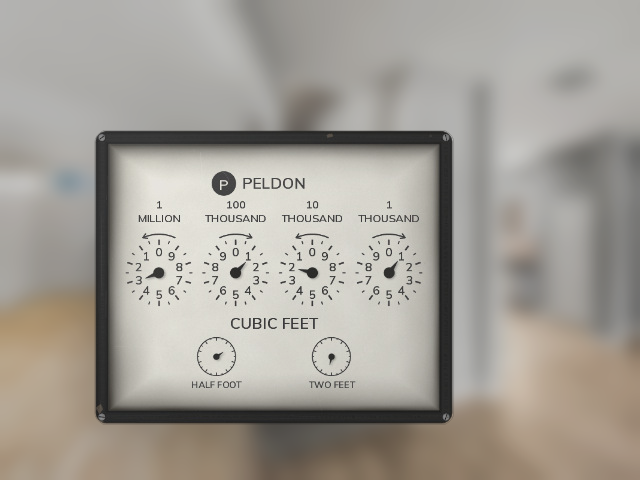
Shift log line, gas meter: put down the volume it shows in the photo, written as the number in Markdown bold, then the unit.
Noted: **312100** ft³
